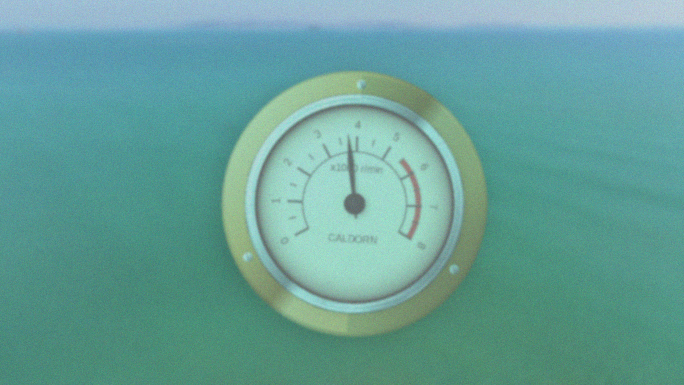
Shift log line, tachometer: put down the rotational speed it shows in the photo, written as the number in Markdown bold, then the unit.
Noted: **3750** rpm
